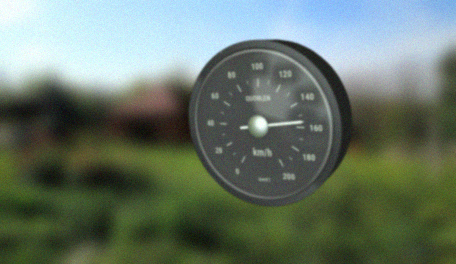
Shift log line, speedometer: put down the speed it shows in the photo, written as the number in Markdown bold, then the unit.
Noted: **155** km/h
